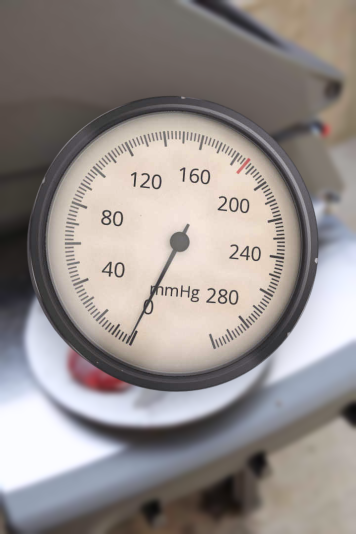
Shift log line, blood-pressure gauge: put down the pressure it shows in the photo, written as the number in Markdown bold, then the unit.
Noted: **2** mmHg
